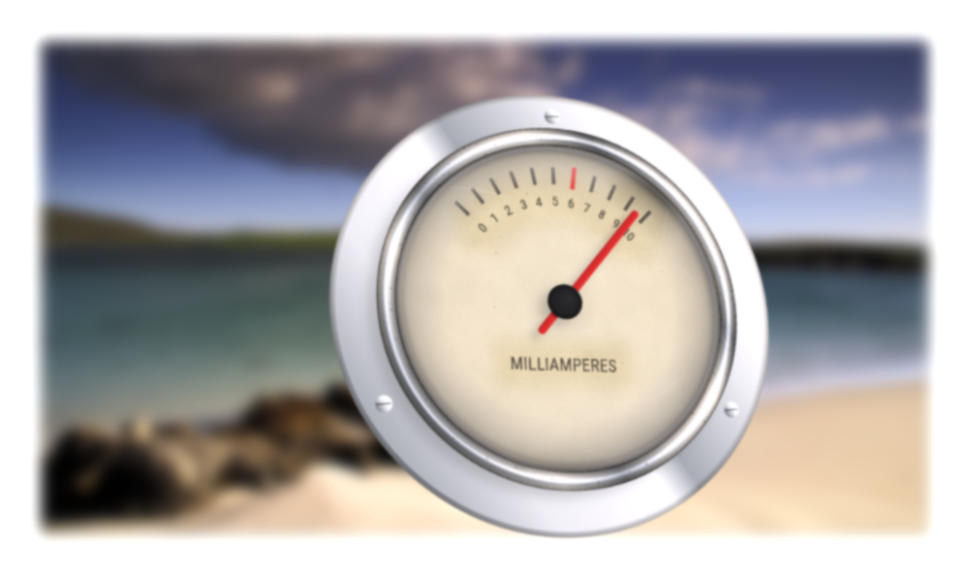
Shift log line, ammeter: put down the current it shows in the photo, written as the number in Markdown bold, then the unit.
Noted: **9.5** mA
